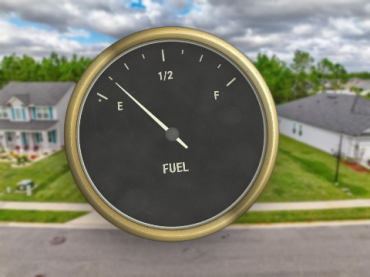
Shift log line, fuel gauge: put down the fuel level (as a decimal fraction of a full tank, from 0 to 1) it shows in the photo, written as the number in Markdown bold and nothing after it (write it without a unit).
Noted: **0.125**
